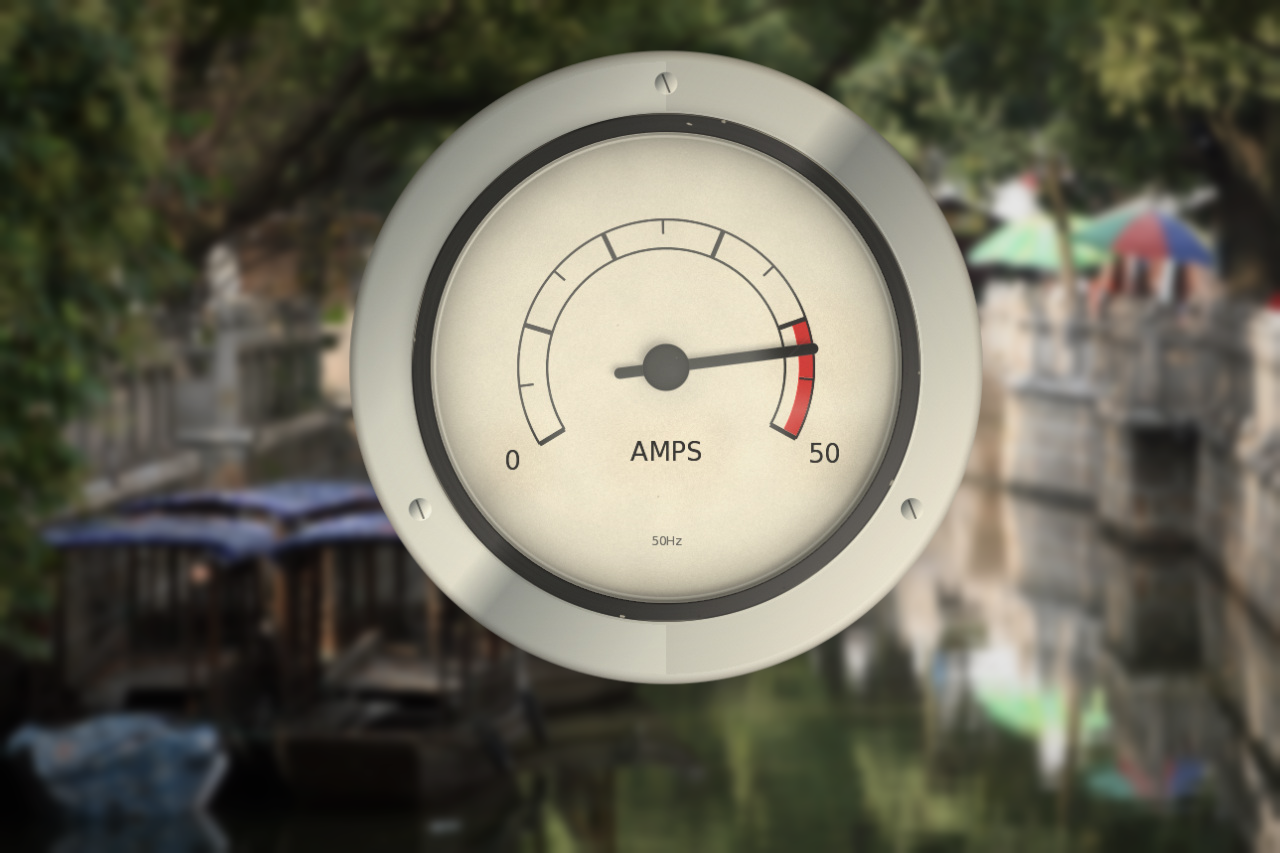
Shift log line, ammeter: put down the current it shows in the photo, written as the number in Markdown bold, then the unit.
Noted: **42.5** A
